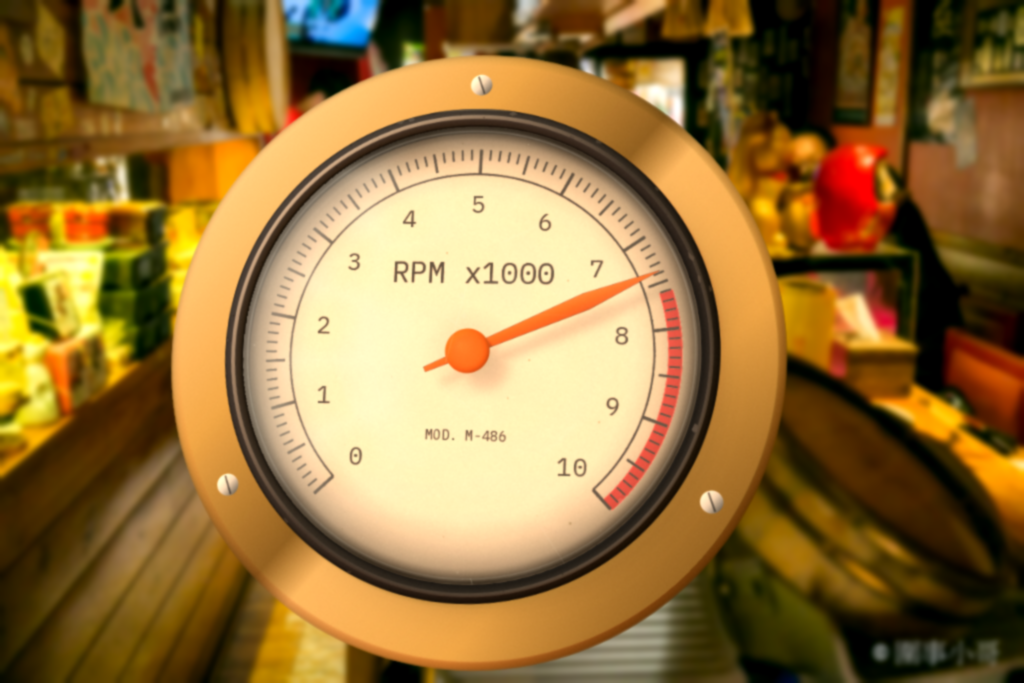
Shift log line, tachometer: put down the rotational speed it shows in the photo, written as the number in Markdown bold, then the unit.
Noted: **7400** rpm
